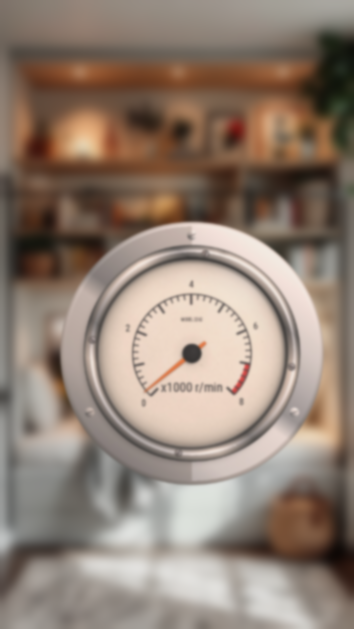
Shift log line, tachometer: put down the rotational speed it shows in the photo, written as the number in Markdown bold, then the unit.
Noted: **200** rpm
